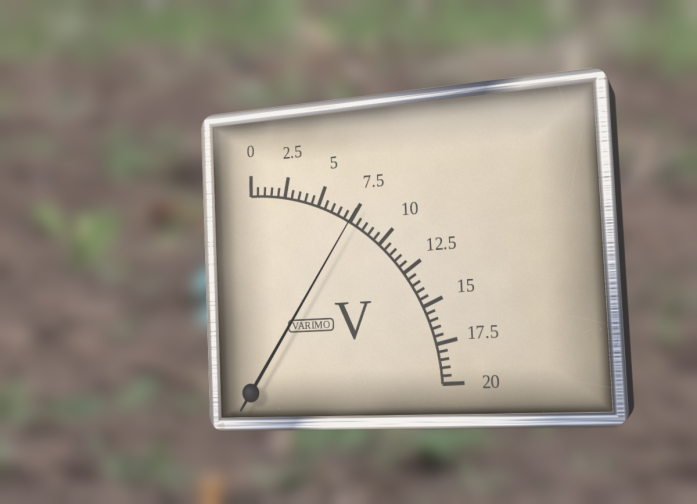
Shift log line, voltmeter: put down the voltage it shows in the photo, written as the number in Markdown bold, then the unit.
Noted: **7.5** V
